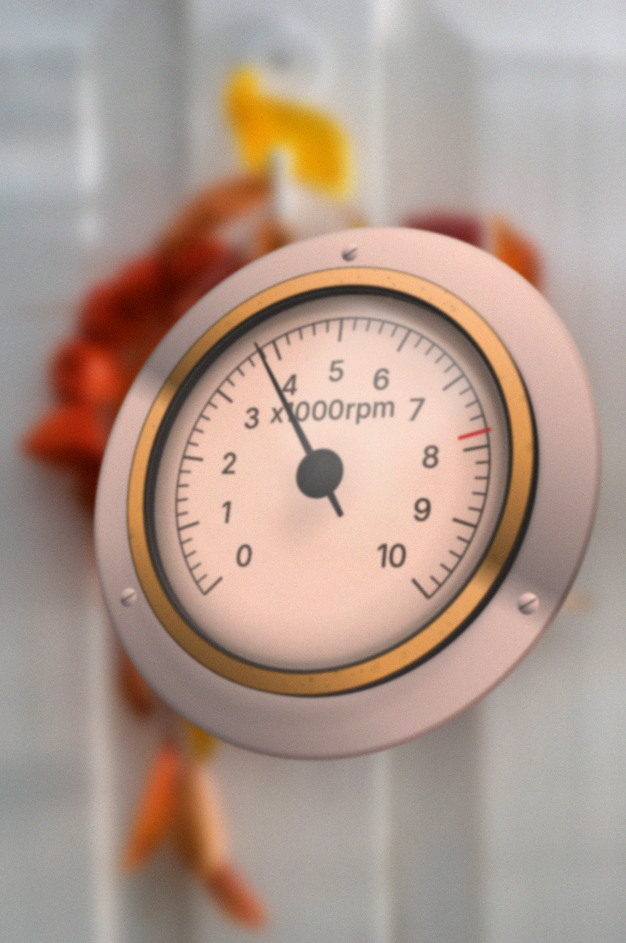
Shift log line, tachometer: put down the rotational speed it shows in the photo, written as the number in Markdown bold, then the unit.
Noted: **3800** rpm
